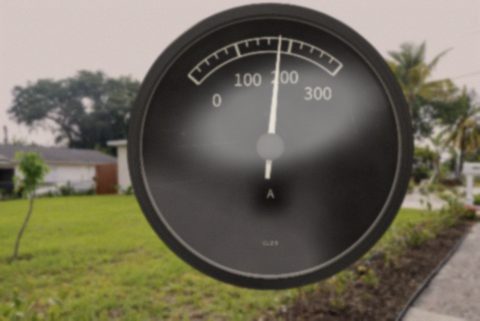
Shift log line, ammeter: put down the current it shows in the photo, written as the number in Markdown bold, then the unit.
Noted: **180** A
